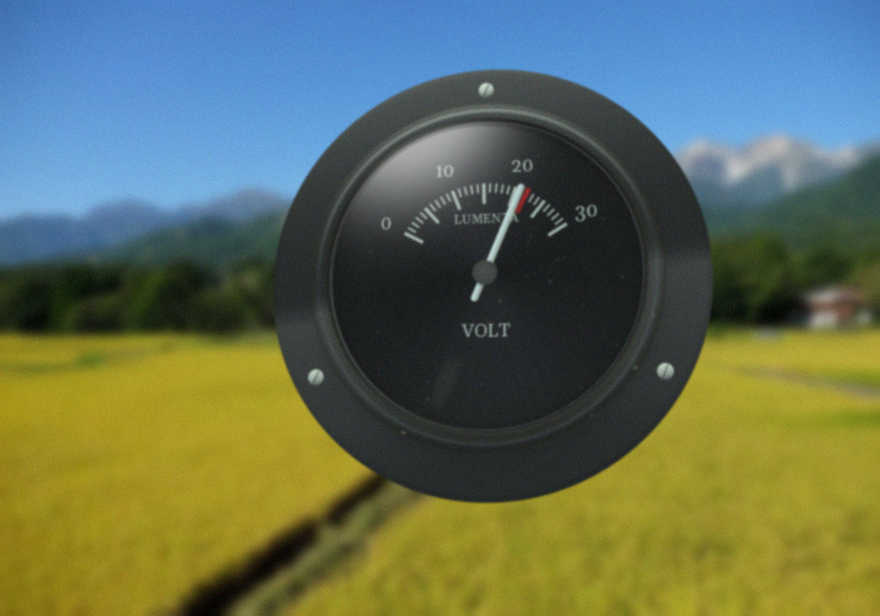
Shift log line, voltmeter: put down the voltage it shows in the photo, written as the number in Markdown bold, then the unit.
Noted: **21** V
